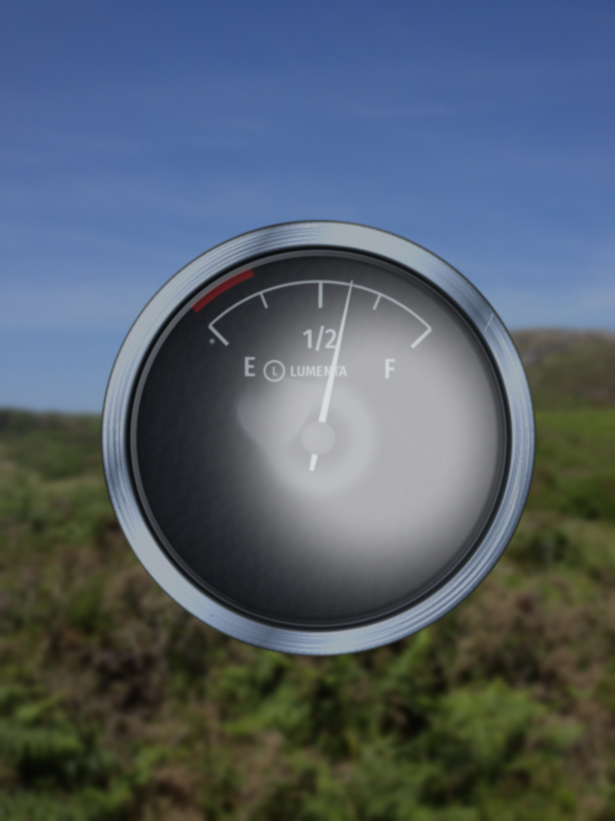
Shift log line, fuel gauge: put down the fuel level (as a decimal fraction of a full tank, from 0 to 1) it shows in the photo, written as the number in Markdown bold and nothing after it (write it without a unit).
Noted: **0.625**
